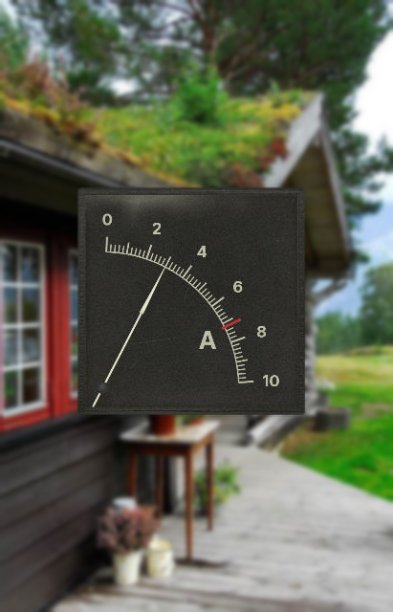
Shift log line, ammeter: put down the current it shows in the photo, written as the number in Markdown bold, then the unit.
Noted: **3** A
